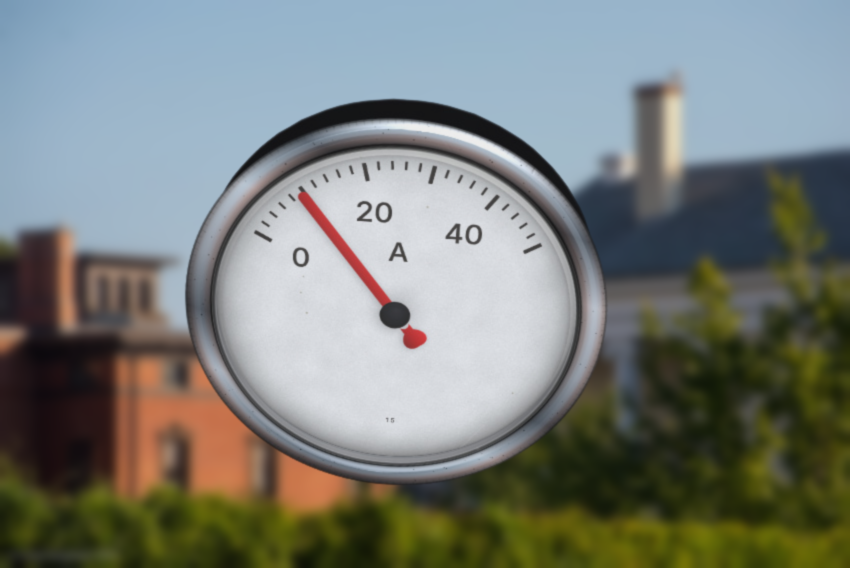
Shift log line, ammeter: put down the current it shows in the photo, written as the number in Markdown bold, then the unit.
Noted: **10** A
